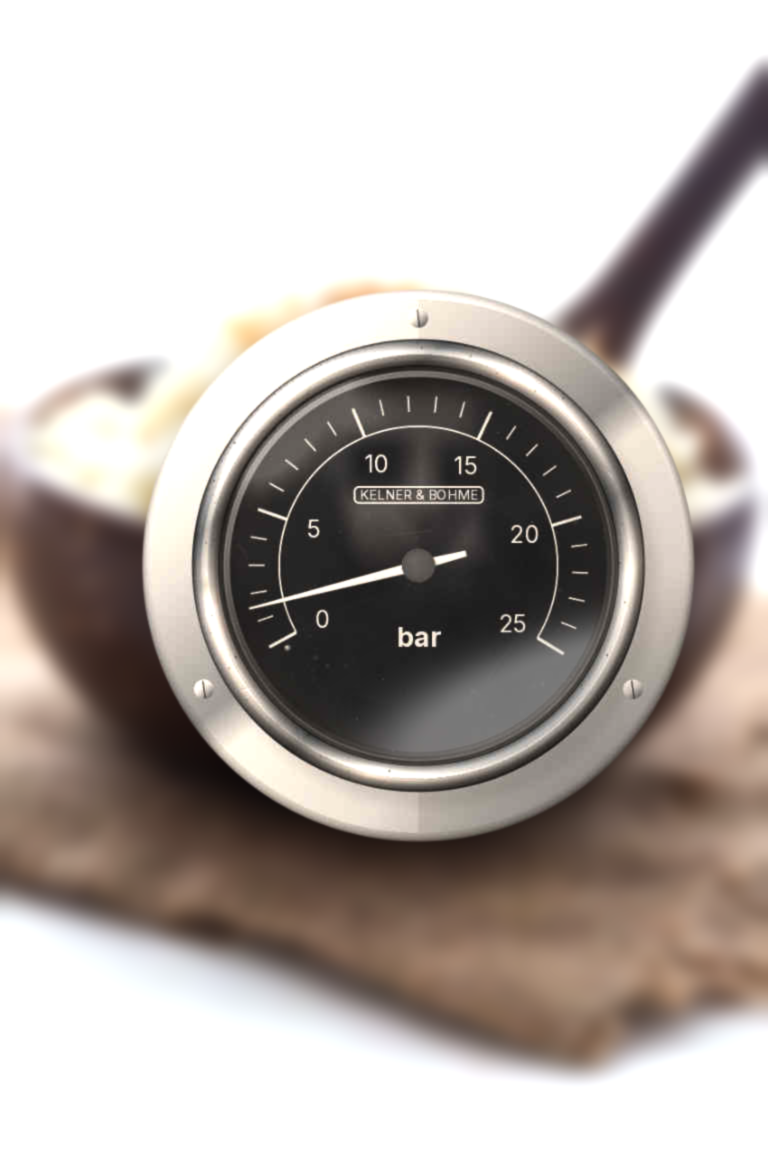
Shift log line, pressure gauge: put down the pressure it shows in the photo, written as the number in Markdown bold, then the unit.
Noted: **1.5** bar
